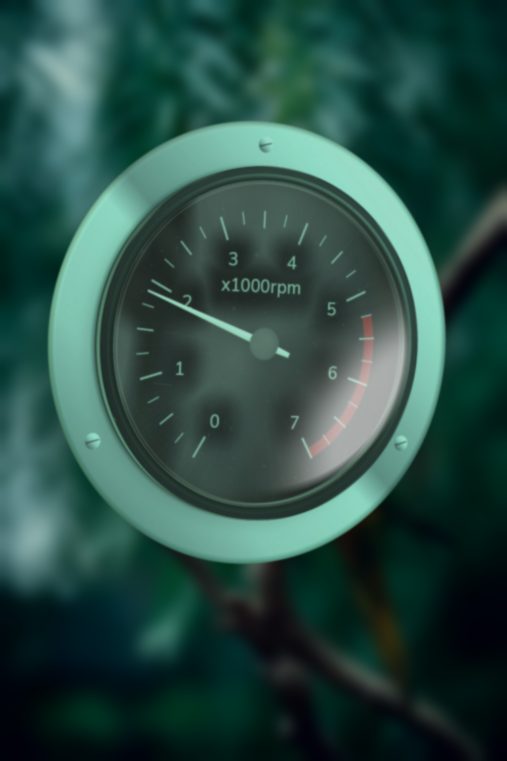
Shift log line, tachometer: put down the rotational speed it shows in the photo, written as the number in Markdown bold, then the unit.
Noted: **1875** rpm
